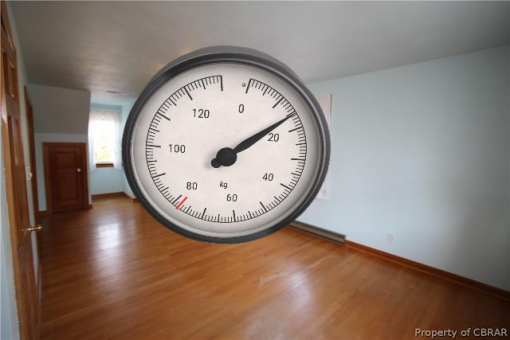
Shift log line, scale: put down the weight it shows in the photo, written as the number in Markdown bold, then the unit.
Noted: **15** kg
